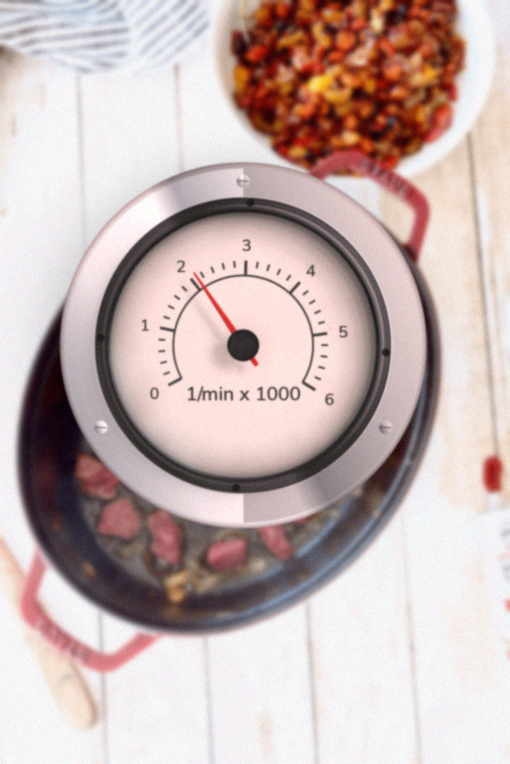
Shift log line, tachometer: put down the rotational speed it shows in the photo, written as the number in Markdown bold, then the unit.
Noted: **2100** rpm
